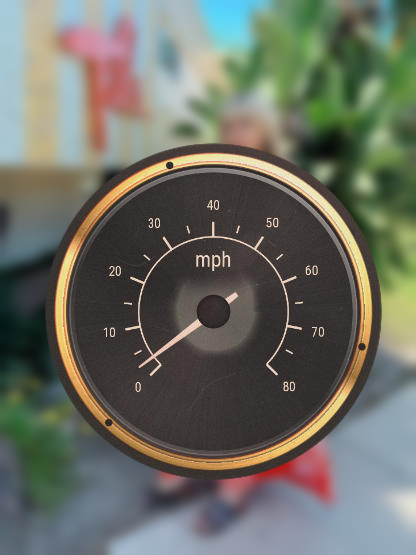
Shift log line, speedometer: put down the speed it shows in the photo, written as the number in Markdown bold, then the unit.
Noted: **2.5** mph
